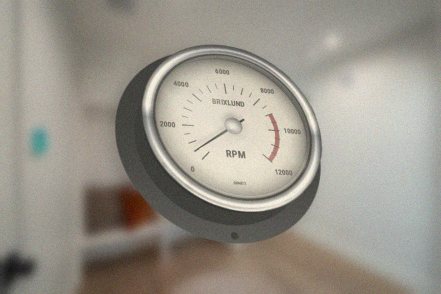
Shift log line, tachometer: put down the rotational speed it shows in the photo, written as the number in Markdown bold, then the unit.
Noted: **500** rpm
